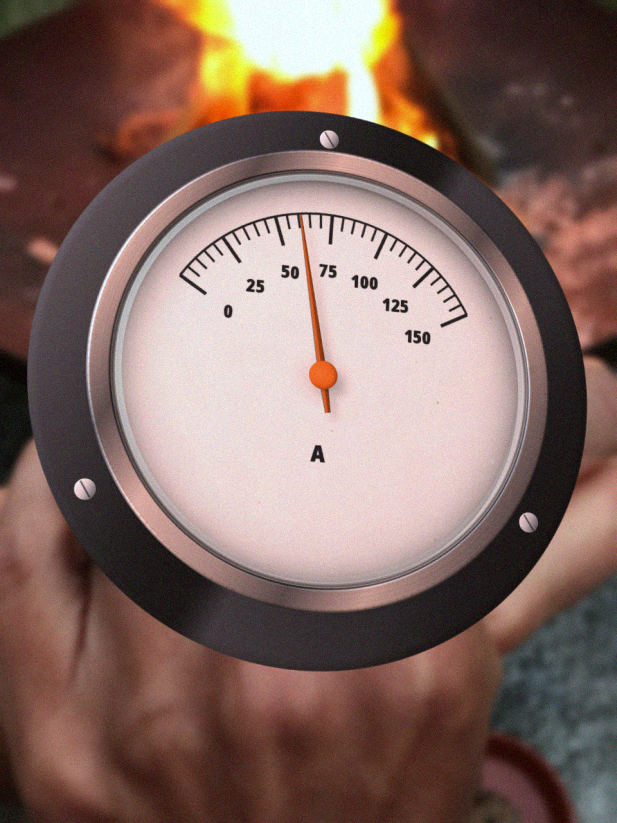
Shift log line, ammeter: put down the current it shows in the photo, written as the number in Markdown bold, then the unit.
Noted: **60** A
